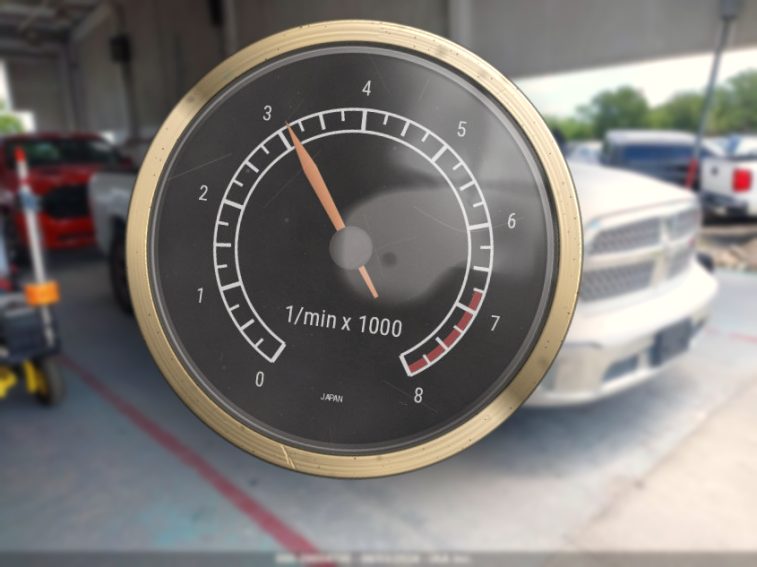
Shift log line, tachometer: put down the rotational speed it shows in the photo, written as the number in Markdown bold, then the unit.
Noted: **3125** rpm
